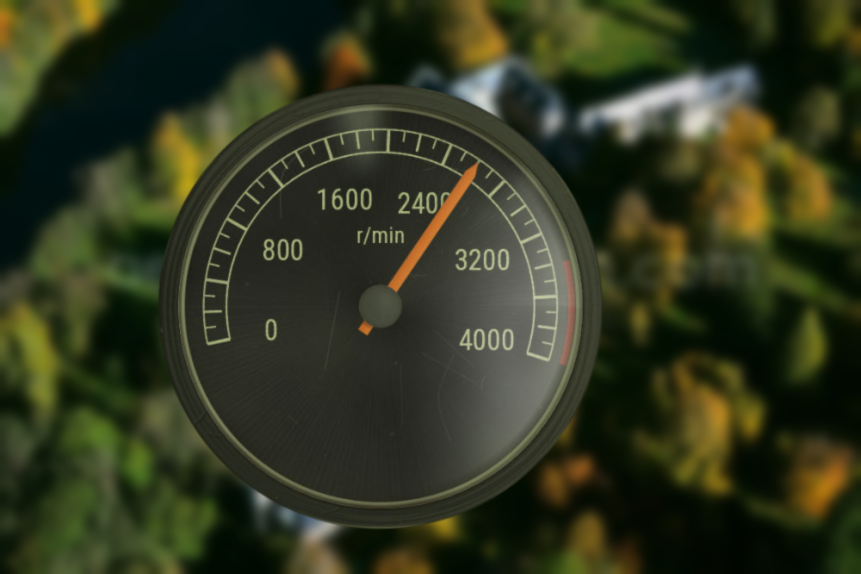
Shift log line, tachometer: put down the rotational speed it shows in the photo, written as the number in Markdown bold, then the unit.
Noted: **2600** rpm
